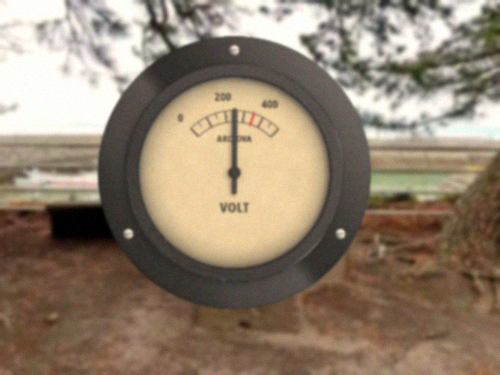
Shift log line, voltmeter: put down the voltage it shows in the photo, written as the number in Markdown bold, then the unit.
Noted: **250** V
